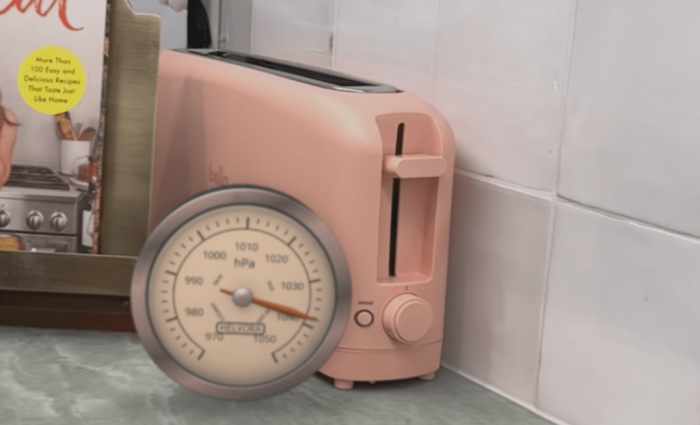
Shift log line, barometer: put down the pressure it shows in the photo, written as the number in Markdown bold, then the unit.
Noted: **1038** hPa
